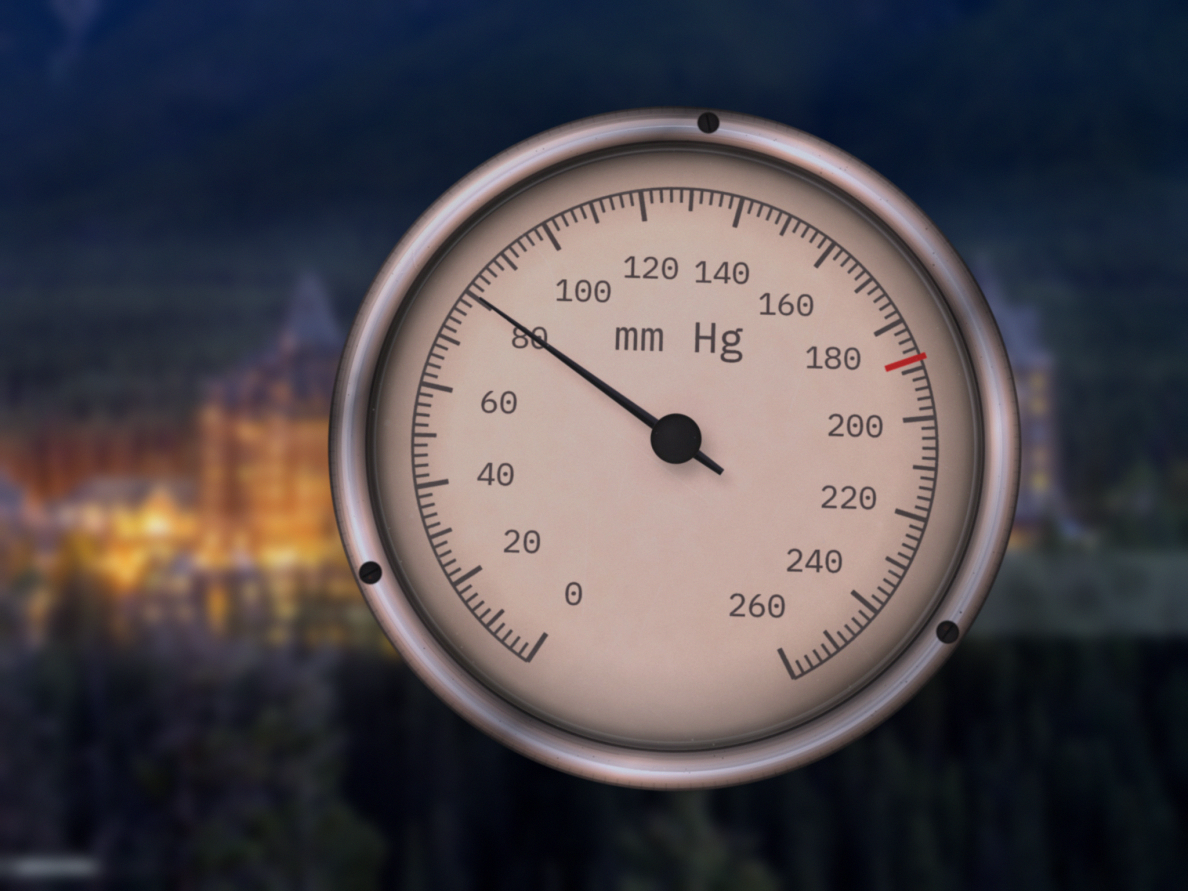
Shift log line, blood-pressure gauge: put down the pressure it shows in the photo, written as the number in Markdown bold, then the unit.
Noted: **80** mmHg
